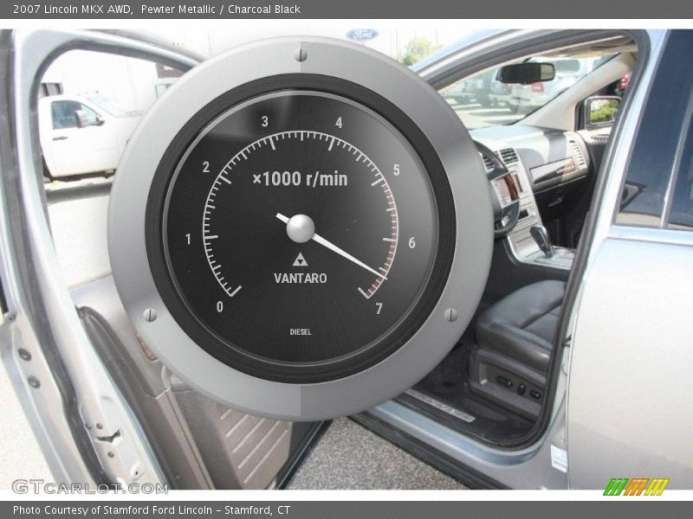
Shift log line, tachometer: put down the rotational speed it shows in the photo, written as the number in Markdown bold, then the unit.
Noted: **6600** rpm
